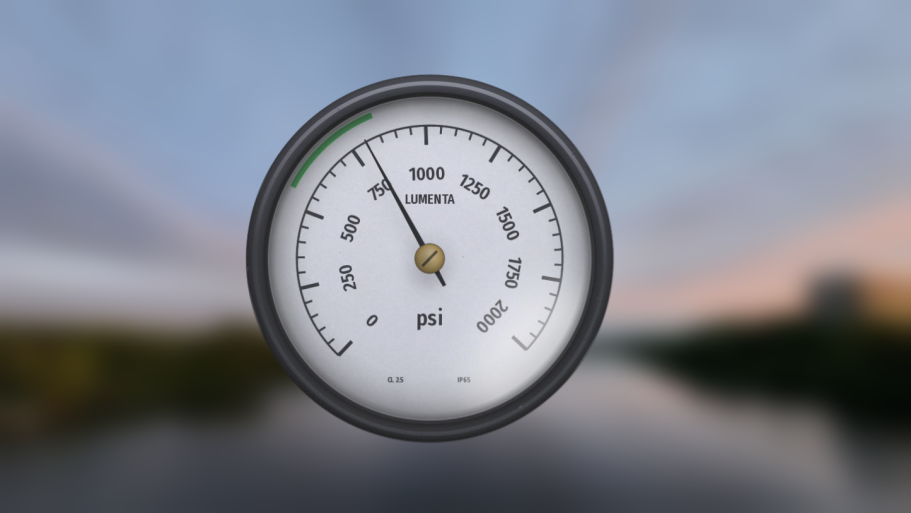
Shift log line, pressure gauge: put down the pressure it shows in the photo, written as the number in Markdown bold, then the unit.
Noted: **800** psi
